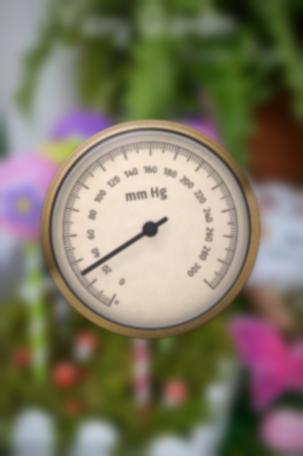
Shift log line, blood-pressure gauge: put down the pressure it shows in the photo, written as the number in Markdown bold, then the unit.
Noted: **30** mmHg
